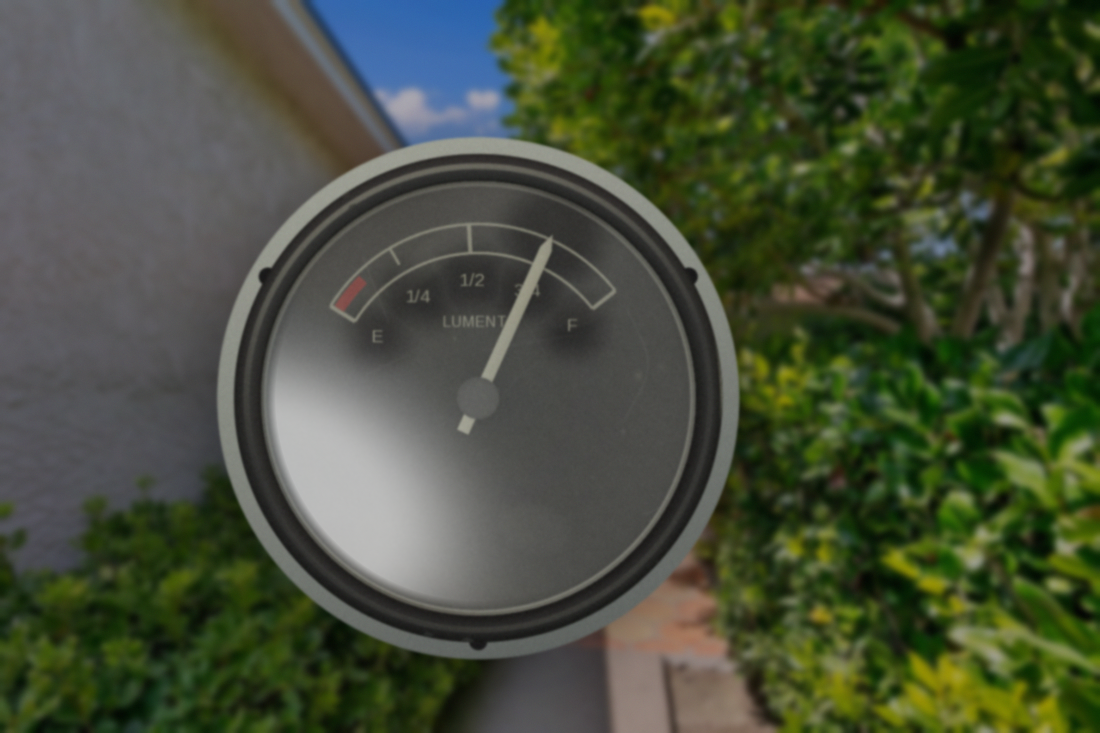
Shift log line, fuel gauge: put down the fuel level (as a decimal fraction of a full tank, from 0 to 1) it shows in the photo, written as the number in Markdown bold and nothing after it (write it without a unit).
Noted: **0.75**
